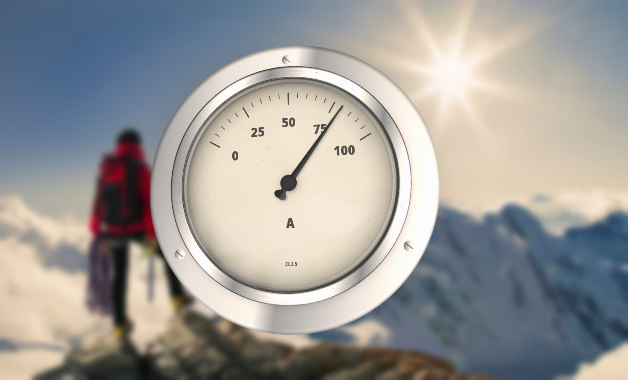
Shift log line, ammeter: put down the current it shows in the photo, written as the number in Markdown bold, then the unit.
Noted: **80** A
